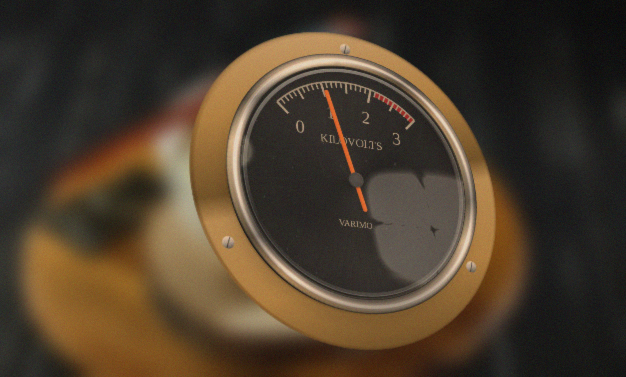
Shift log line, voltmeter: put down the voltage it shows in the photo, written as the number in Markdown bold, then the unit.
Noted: **1** kV
